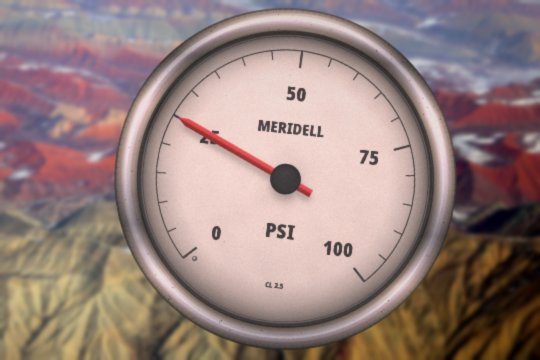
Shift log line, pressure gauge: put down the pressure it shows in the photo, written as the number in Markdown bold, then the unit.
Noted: **25** psi
